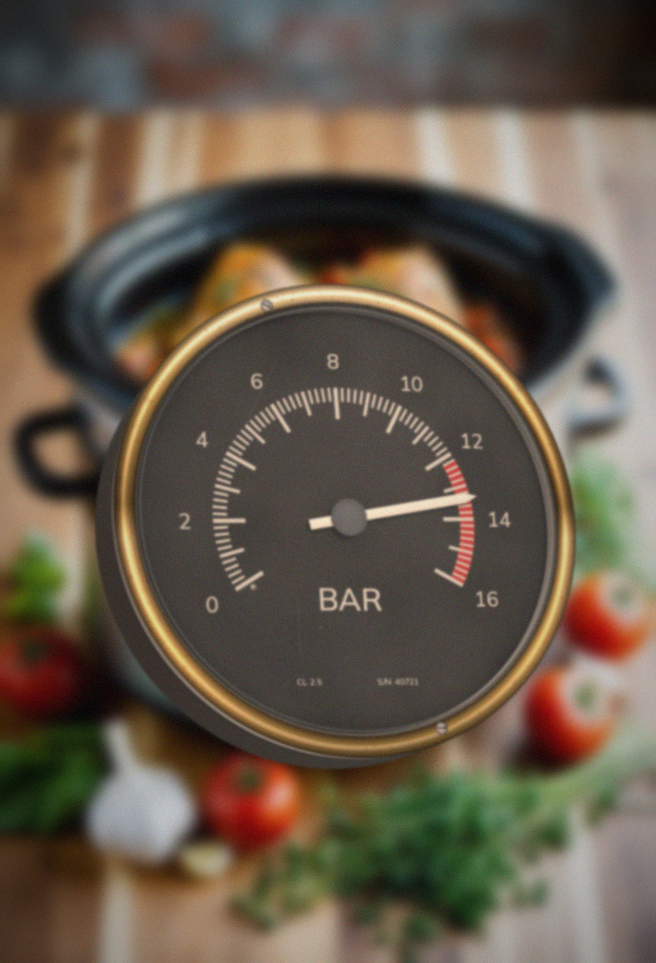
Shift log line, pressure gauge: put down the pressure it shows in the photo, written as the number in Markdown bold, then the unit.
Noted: **13.4** bar
